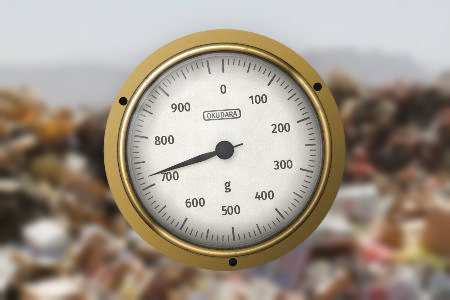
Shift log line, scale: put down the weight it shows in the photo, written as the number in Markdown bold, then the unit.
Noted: **720** g
